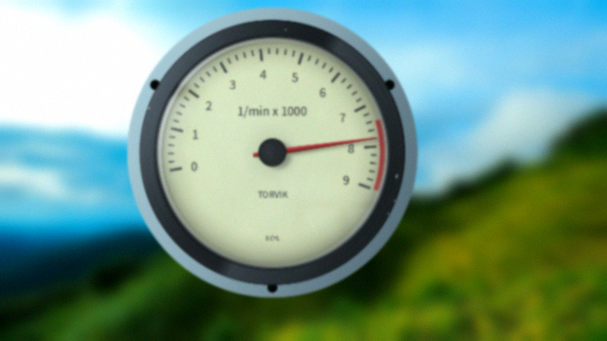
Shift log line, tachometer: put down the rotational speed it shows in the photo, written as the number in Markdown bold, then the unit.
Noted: **7800** rpm
